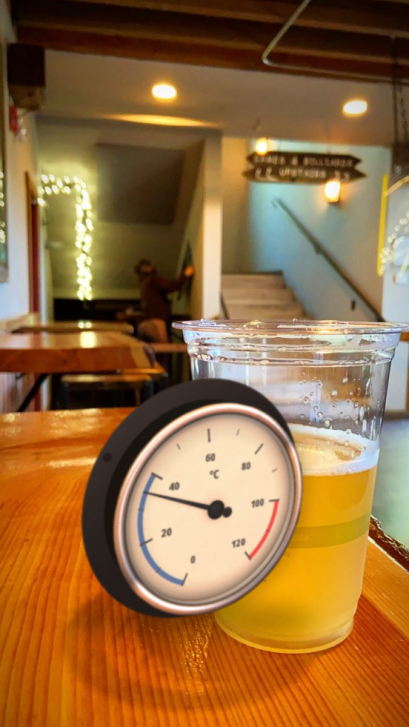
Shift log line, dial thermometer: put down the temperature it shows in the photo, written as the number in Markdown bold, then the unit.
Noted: **35** °C
